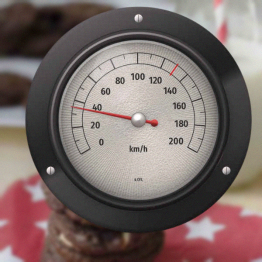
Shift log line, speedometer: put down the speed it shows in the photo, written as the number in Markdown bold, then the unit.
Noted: **35** km/h
